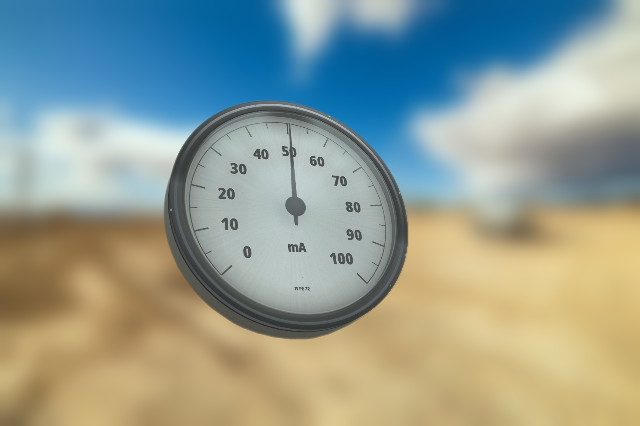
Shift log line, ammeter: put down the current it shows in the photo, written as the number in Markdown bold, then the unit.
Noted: **50** mA
